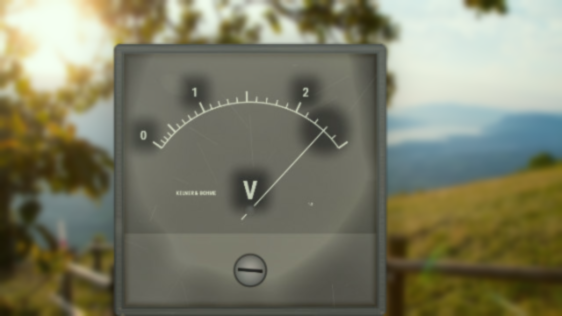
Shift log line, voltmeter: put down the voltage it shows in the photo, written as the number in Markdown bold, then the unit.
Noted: **2.3** V
